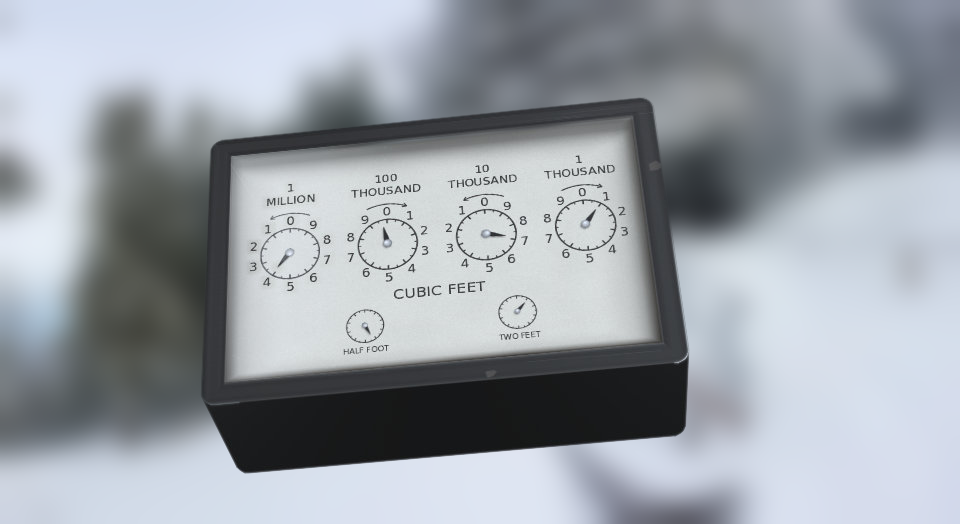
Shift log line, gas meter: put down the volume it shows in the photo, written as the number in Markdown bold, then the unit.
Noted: **397100** ft³
